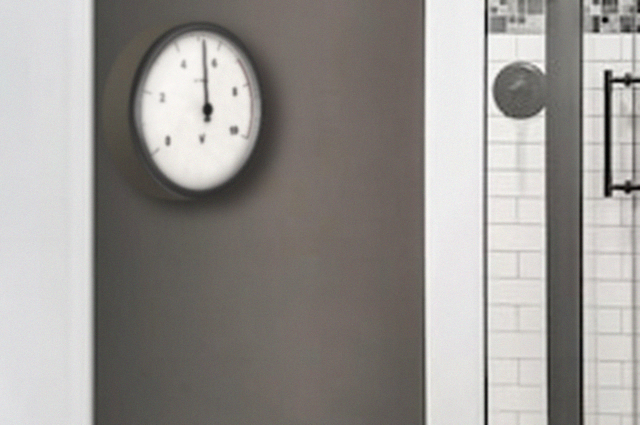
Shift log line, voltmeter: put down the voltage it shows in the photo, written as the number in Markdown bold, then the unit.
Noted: **5** V
